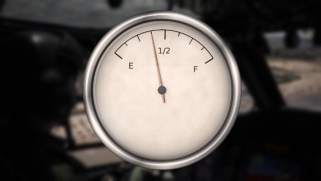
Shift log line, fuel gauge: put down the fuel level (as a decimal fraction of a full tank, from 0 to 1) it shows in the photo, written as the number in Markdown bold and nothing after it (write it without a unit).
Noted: **0.375**
